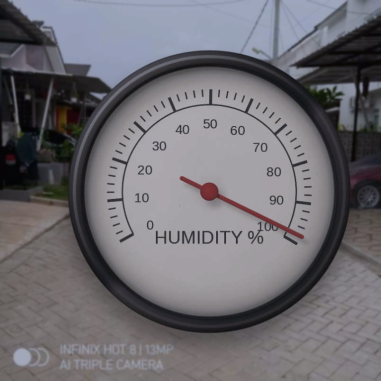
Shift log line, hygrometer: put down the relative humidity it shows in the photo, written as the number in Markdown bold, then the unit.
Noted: **98** %
